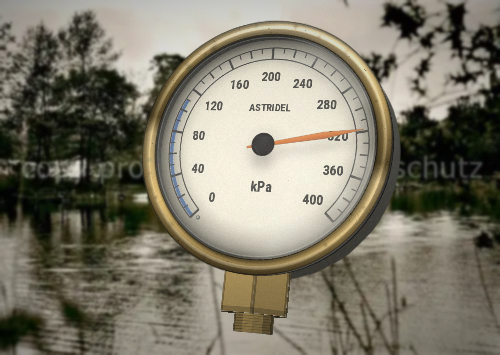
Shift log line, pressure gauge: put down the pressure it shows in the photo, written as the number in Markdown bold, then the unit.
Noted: **320** kPa
